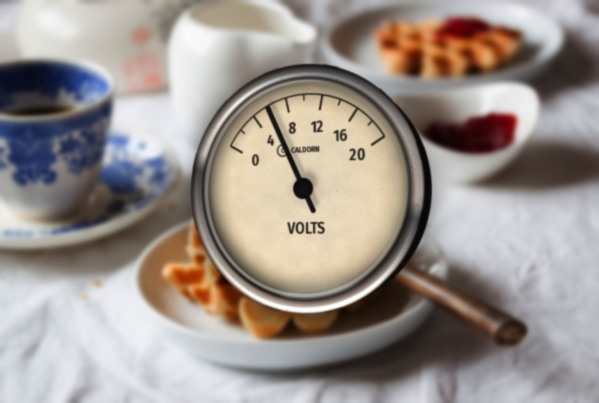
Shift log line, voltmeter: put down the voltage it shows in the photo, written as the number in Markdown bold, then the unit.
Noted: **6** V
